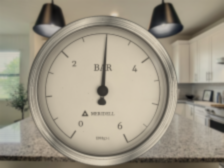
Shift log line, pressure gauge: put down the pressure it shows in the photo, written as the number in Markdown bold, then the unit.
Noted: **3** bar
